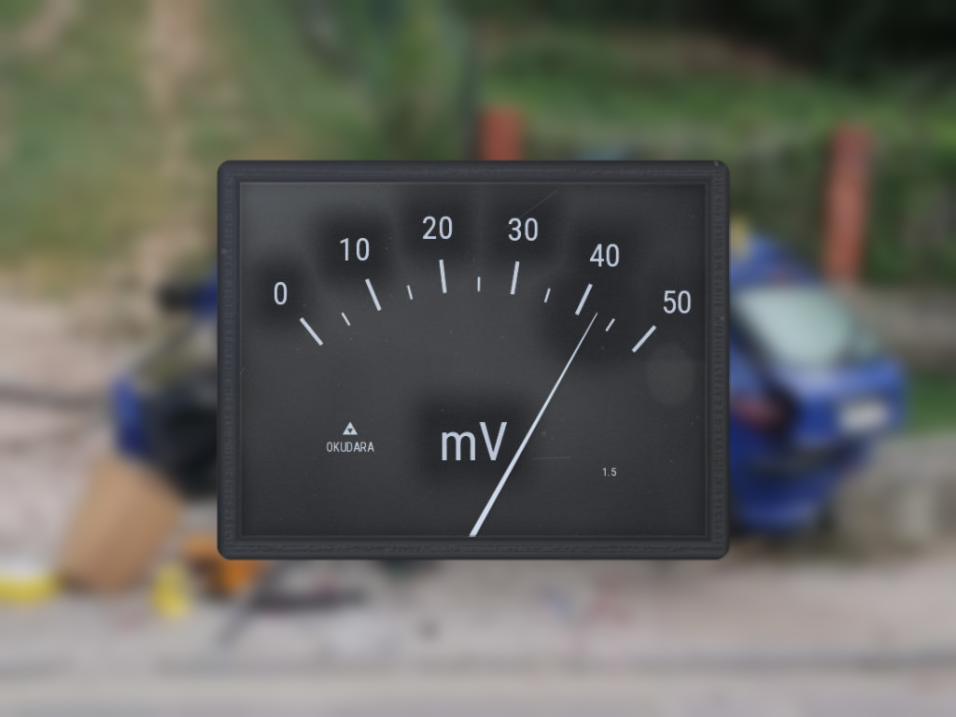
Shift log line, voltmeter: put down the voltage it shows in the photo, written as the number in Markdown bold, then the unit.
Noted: **42.5** mV
